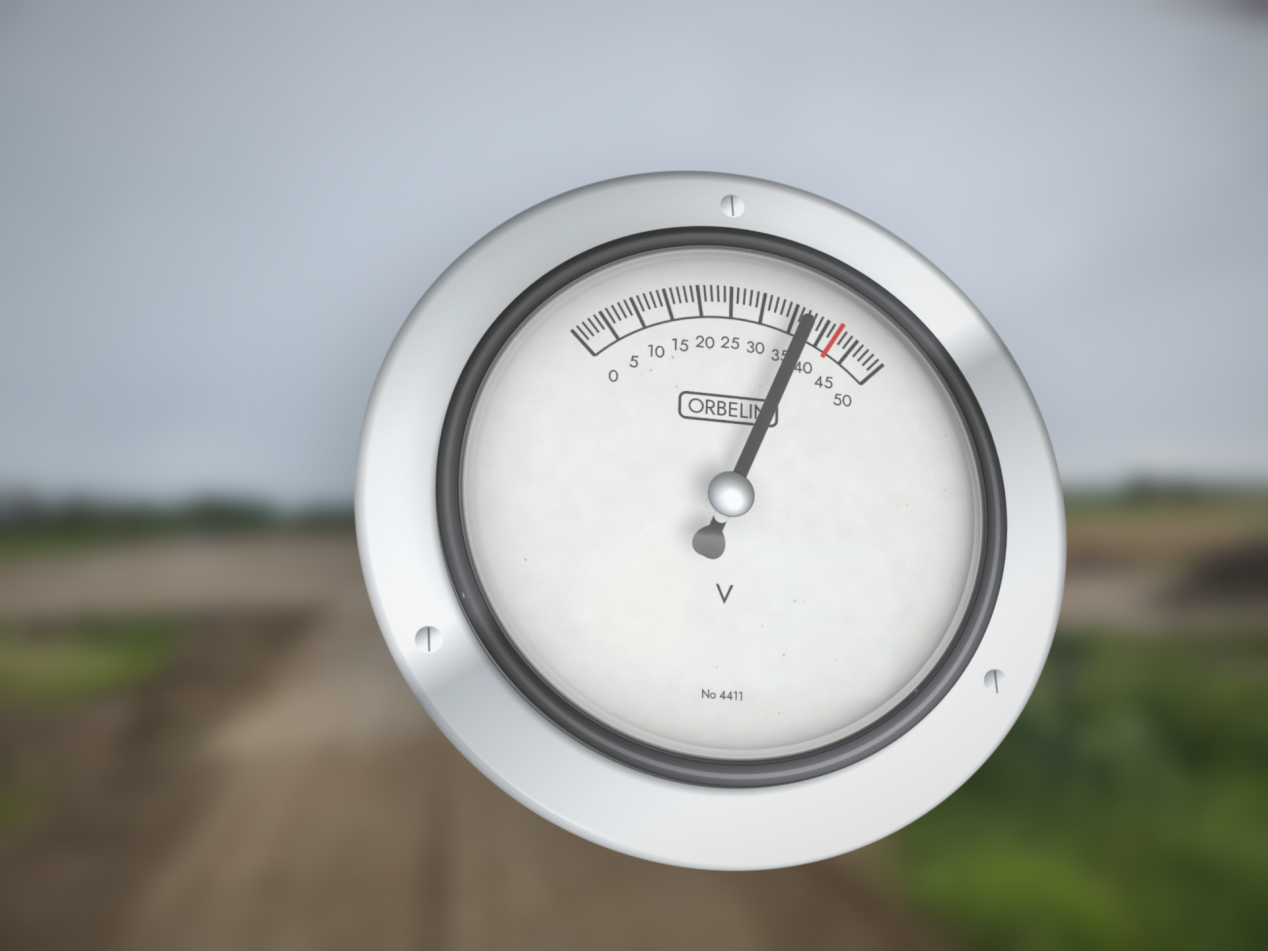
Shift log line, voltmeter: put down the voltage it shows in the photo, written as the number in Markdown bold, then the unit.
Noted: **37** V
